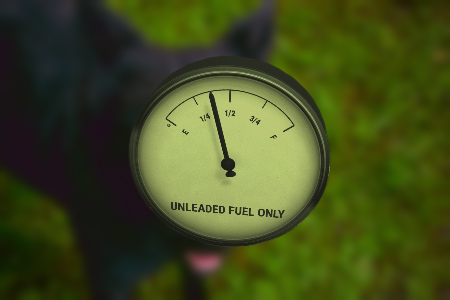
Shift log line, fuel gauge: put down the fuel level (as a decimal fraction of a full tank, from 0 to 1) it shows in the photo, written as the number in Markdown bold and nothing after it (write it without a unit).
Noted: **0.375**
